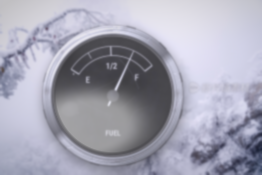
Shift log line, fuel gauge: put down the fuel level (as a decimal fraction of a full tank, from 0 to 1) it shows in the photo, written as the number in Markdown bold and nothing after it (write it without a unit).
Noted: **0.75**
